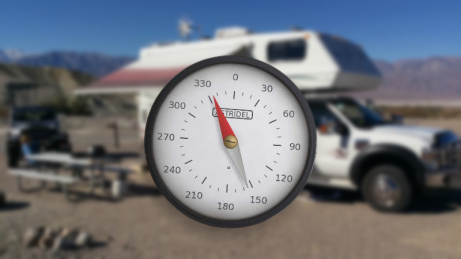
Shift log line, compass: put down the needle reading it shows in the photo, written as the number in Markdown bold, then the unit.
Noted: **335** °
